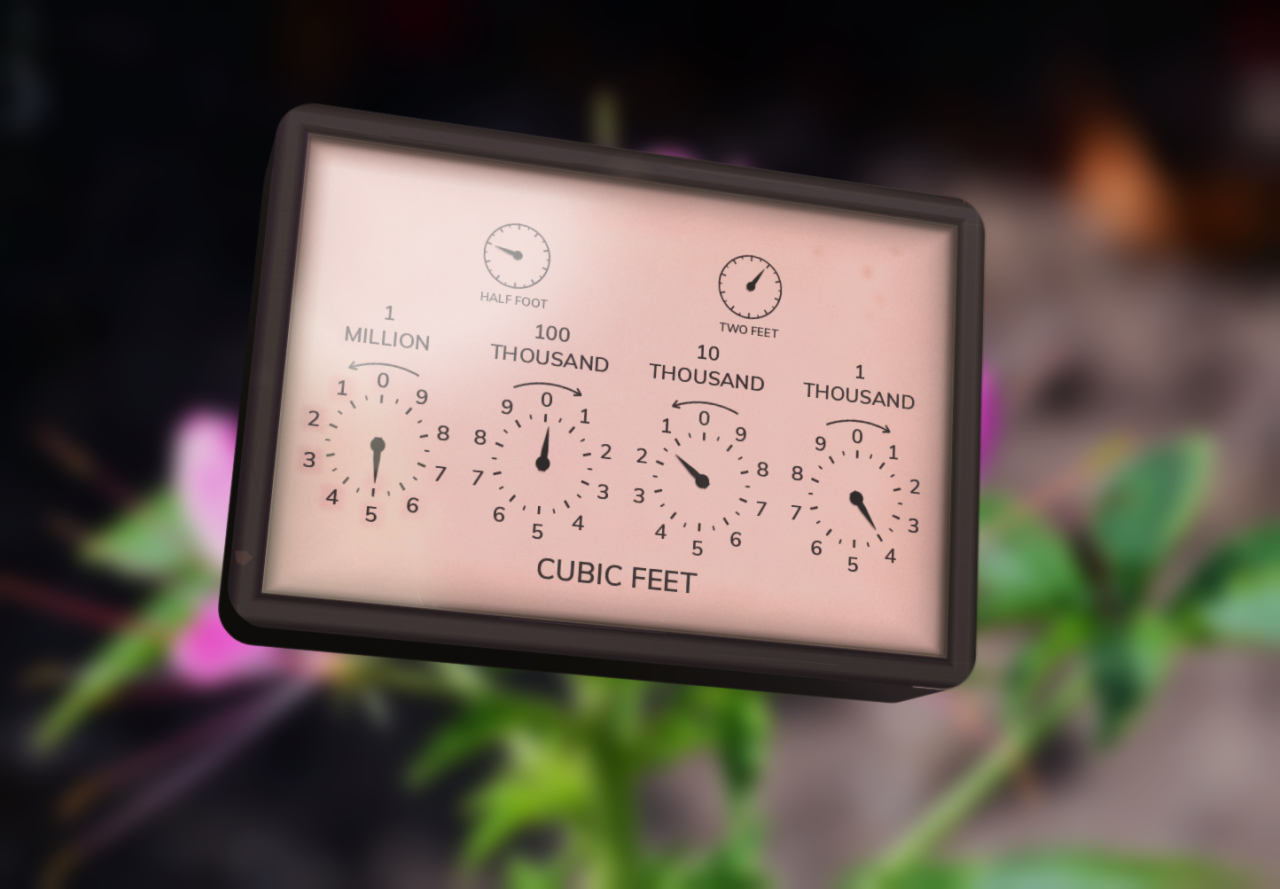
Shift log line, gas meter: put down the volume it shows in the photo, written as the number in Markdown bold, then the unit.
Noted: **501400** ft³
